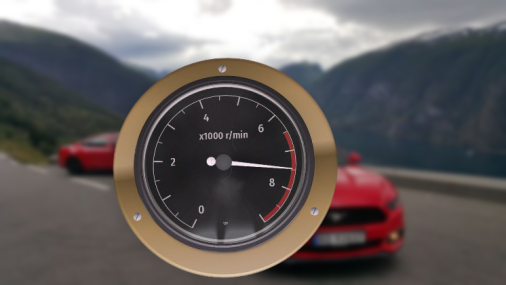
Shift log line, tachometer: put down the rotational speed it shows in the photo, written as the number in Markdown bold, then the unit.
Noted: **7500** rpm
